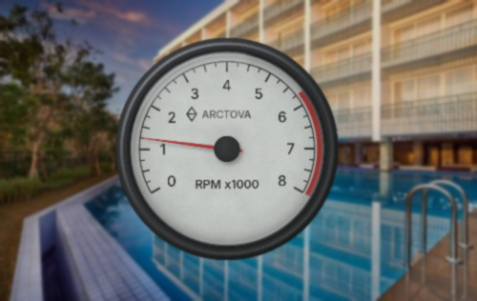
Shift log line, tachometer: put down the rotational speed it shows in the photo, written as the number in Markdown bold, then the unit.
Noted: **1250** rpm
